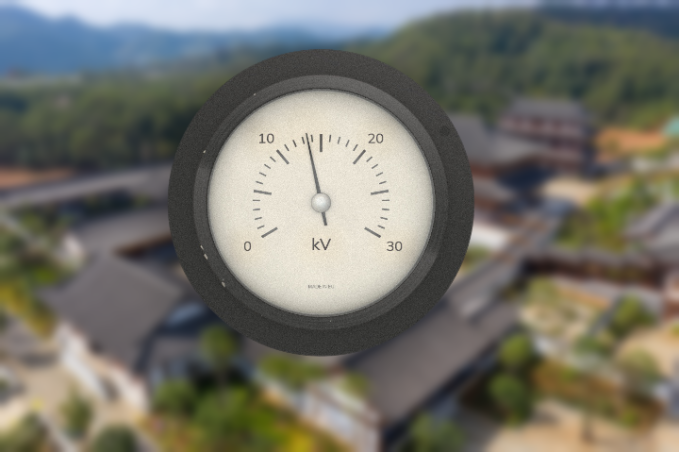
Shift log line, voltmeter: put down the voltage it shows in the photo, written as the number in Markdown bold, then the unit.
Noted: **13.5** kV
